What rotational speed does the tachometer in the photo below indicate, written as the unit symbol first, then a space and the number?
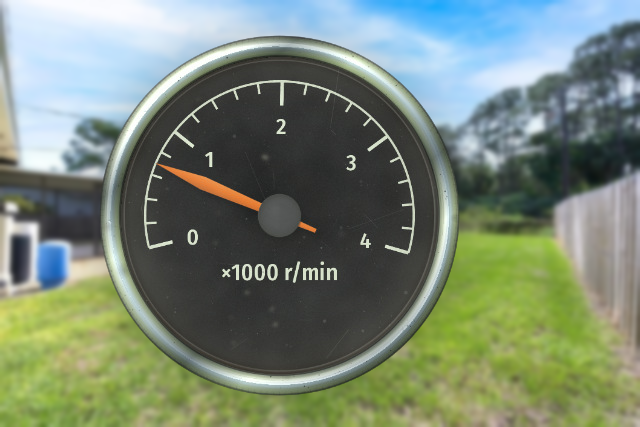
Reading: rpm 700
